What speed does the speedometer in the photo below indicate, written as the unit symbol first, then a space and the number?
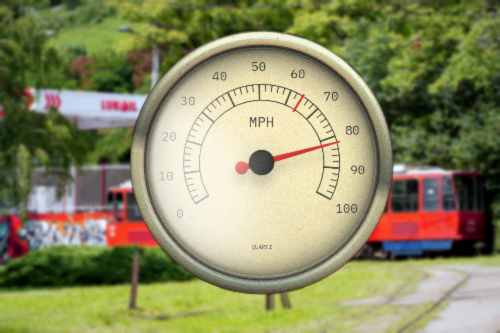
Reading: mph 82
